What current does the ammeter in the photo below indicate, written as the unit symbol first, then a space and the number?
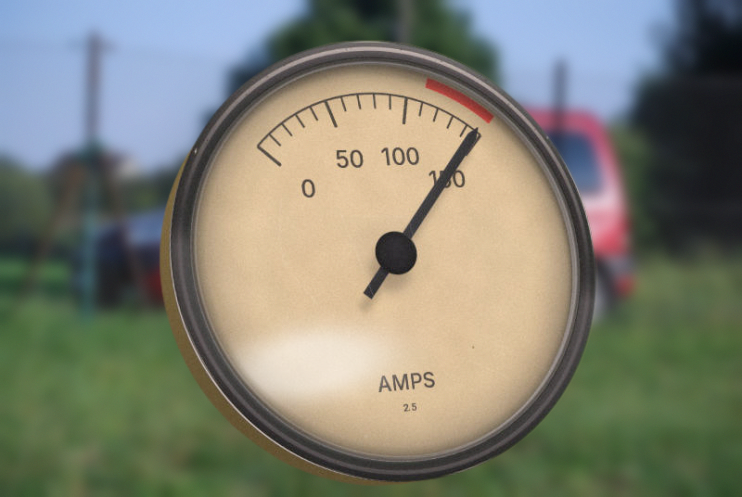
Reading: A 145
